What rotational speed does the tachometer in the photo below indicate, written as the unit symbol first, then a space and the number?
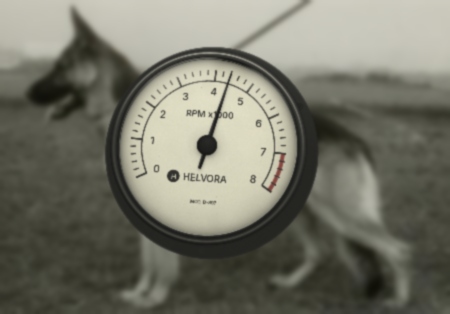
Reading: rpm 4400
